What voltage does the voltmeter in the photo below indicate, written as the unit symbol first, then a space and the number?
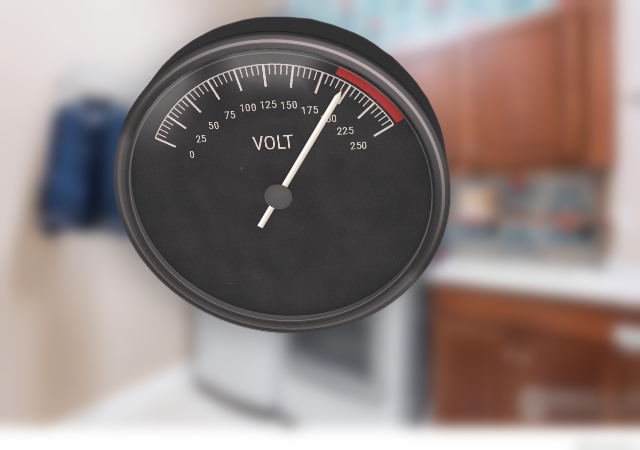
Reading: V 195
